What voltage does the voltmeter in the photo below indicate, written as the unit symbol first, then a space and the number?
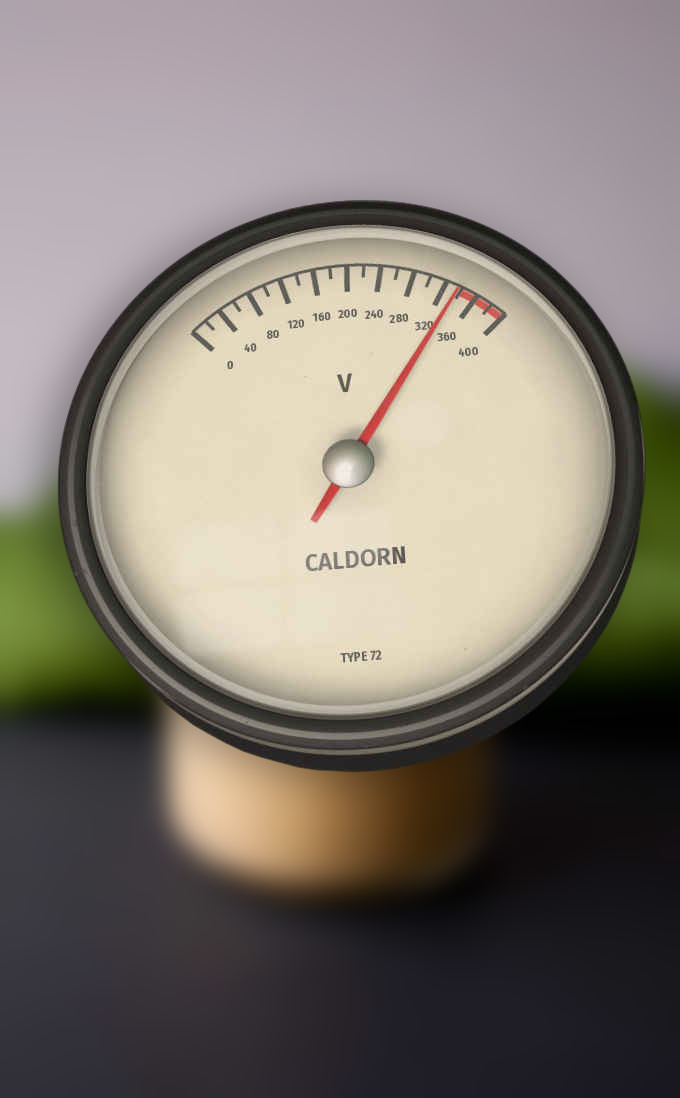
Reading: V 340
